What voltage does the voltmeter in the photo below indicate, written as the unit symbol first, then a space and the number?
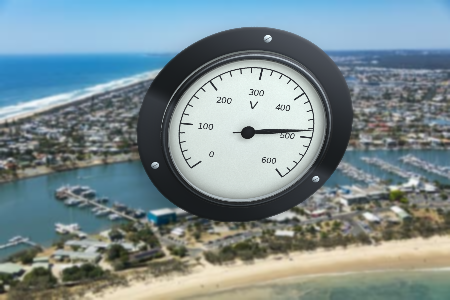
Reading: V 480
